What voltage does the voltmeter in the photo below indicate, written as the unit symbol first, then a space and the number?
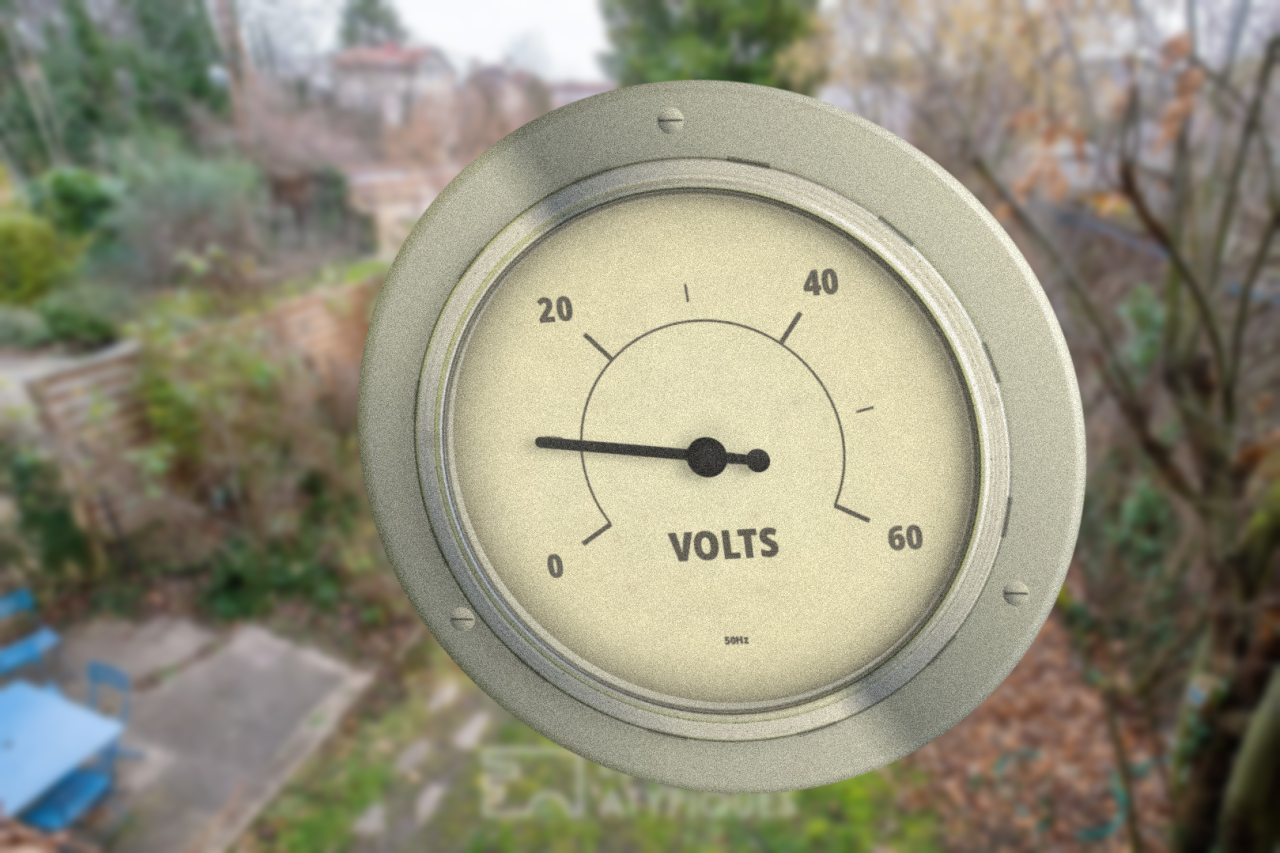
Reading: V 10
